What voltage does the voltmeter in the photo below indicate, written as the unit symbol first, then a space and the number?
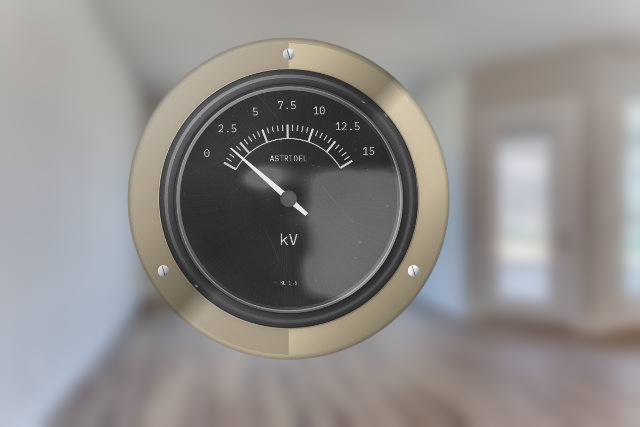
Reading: kV 1.5
